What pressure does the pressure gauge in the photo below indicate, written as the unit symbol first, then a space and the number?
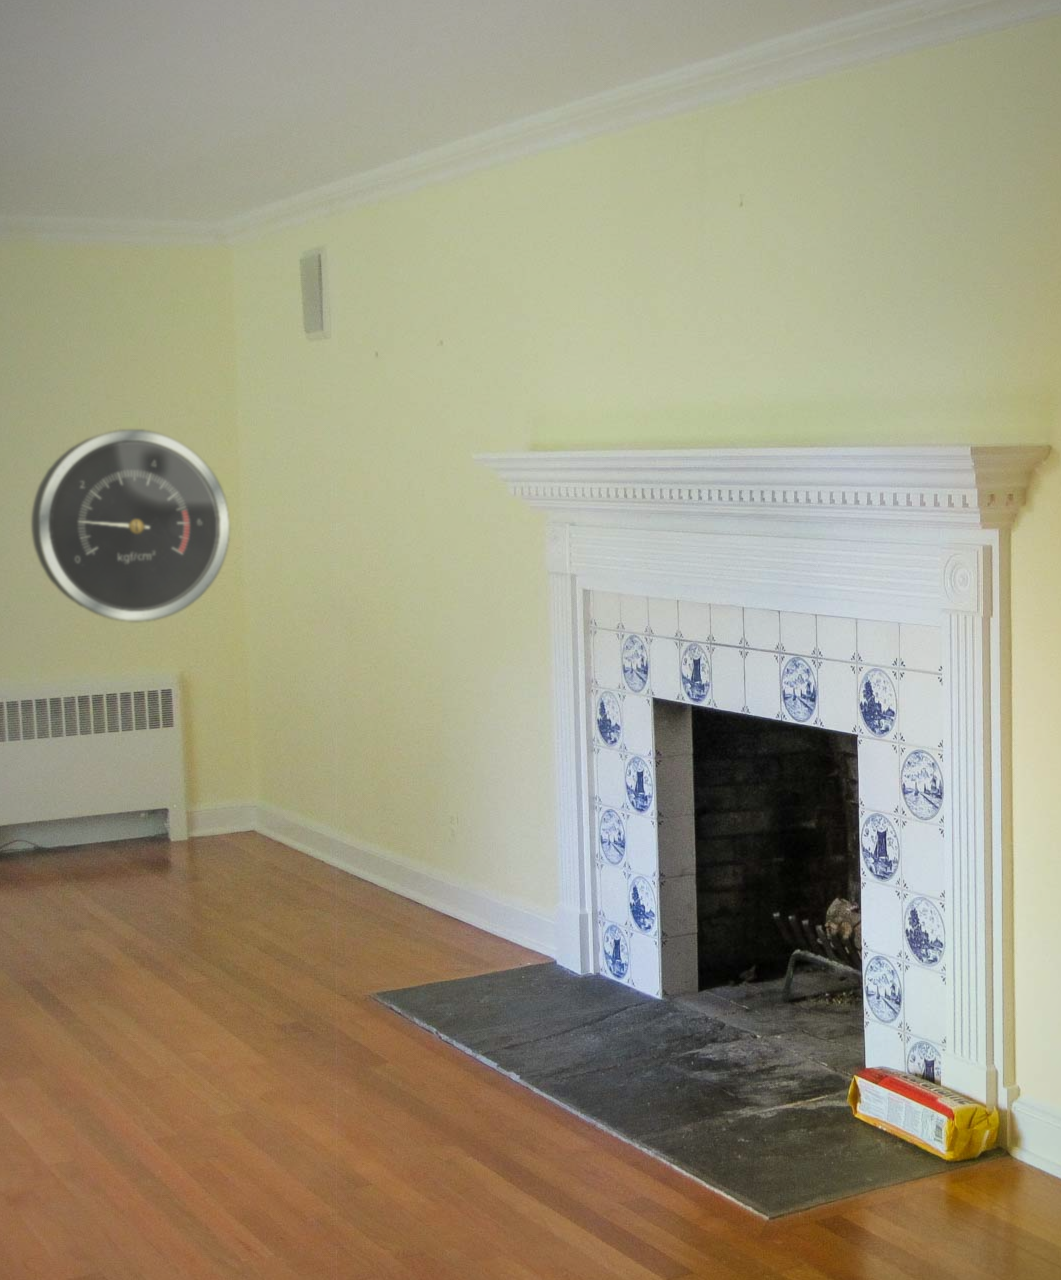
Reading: kg/cm² 1
